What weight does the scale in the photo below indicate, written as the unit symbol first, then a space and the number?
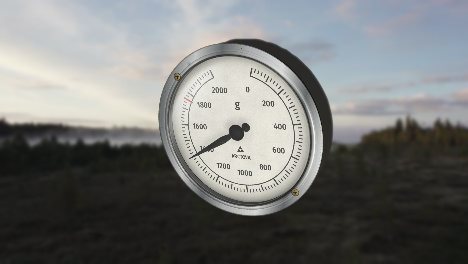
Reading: g 1400
